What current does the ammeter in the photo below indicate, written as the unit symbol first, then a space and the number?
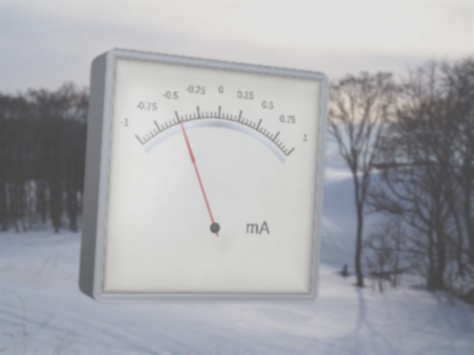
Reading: mA -0.5
